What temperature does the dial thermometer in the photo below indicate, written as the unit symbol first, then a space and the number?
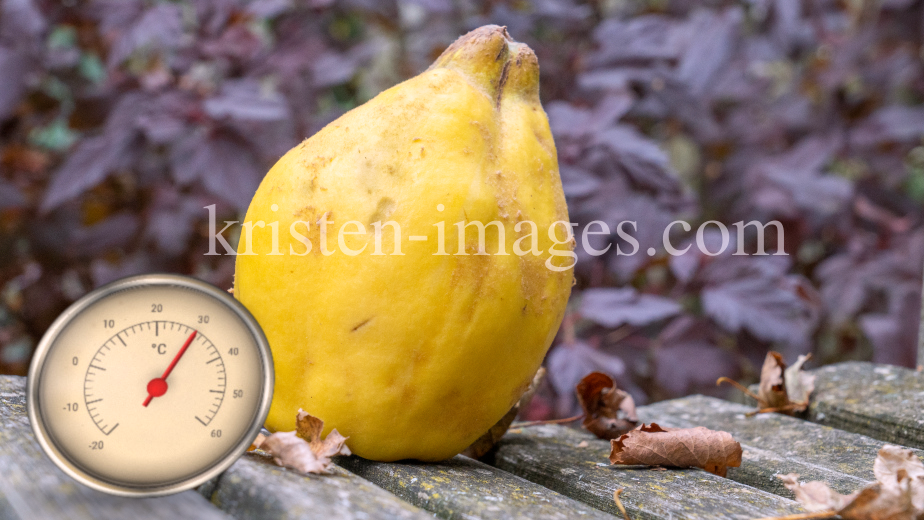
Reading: °C 30
